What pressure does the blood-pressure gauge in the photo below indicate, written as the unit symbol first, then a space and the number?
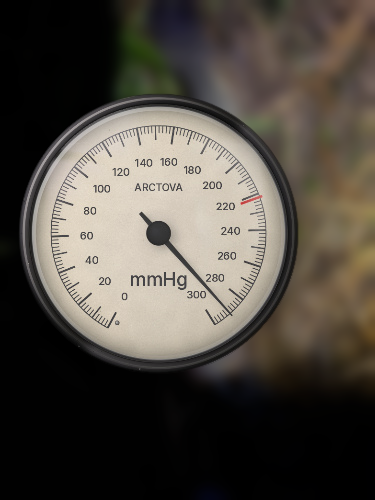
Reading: mmHg 290
